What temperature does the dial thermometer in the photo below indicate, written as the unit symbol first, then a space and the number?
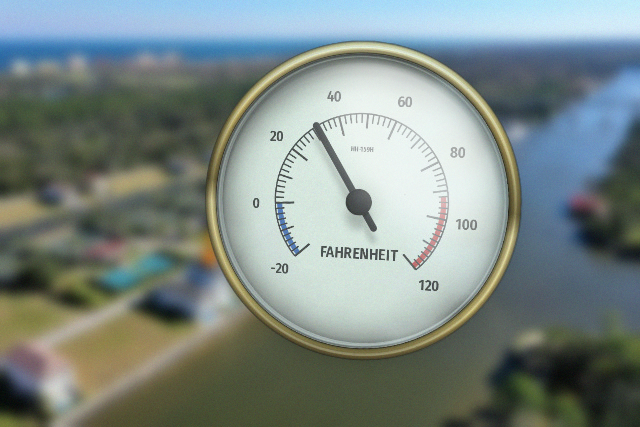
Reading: °F 32
